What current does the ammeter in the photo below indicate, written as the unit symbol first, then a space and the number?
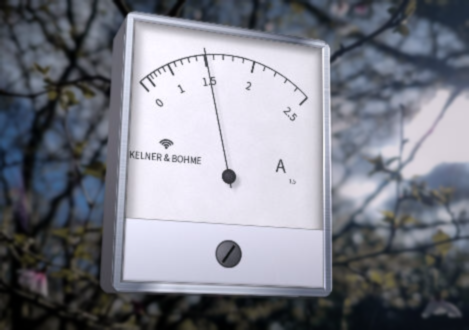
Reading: A 1.5
